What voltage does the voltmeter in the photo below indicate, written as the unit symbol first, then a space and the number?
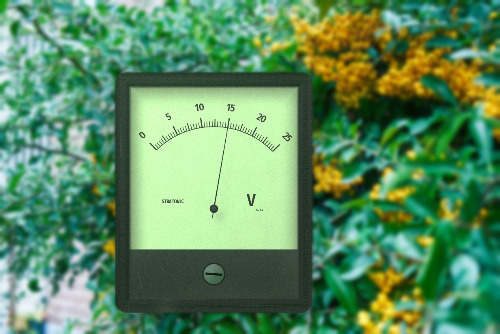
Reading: V 15
